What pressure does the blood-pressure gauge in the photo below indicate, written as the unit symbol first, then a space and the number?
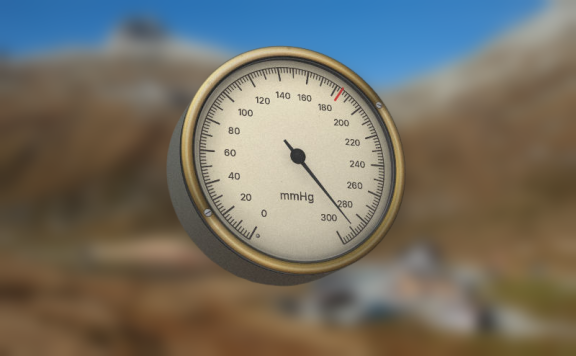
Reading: mmHg 290
